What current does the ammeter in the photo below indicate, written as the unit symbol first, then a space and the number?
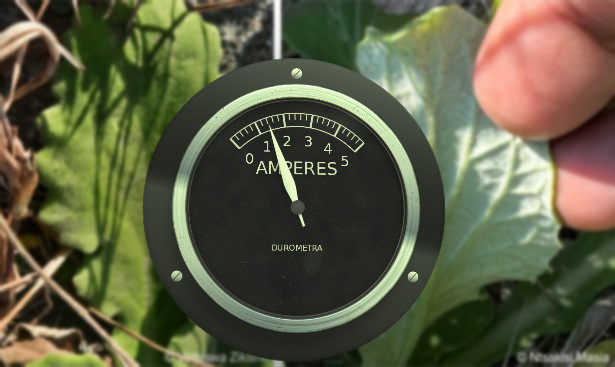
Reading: A 1.4
